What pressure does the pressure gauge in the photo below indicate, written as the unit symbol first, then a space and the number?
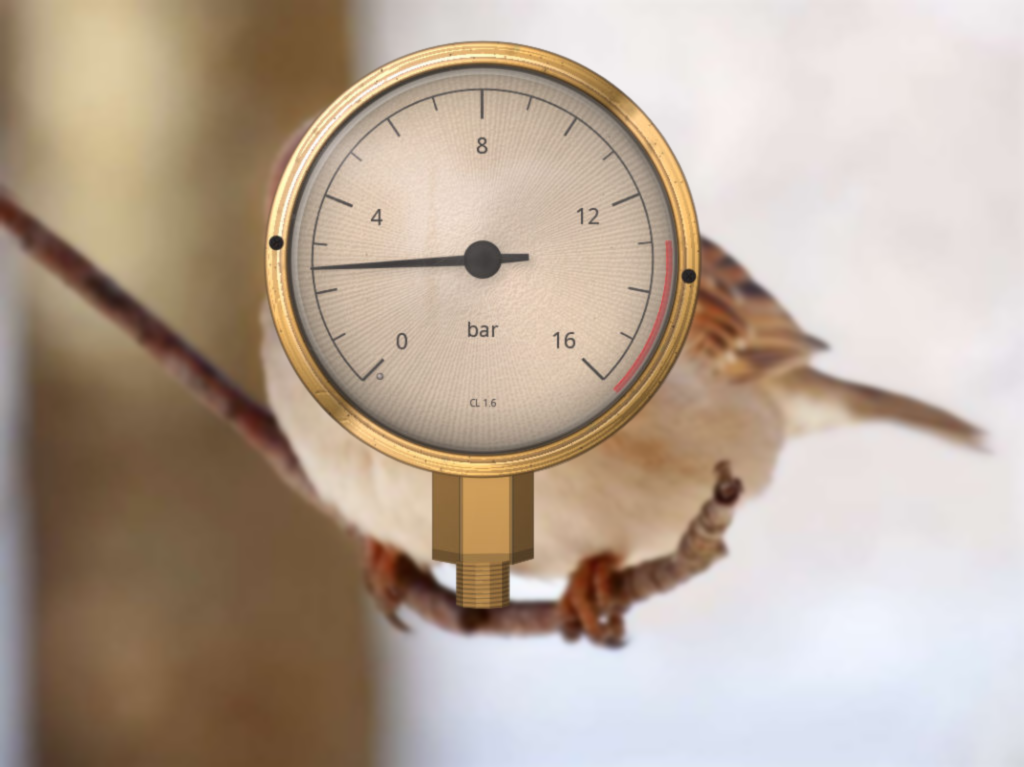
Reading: bar 2.5
